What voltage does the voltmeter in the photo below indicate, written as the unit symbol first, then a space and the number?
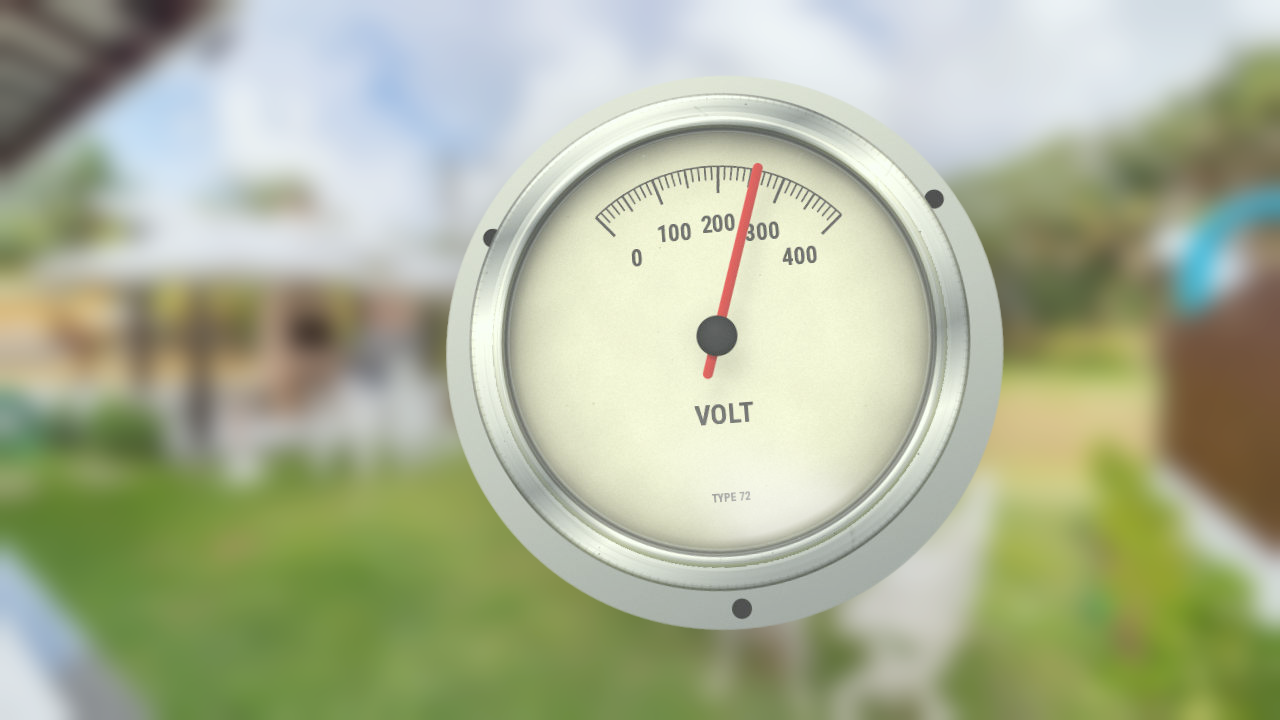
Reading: V 260
